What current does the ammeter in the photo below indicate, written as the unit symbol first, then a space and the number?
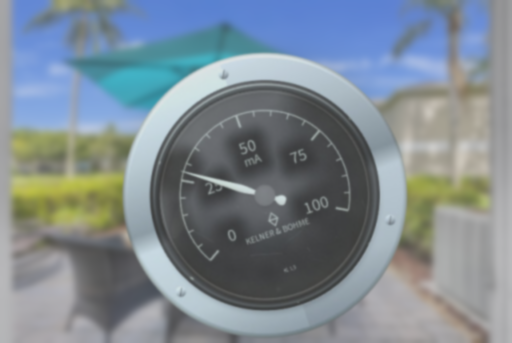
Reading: mA 27.5
